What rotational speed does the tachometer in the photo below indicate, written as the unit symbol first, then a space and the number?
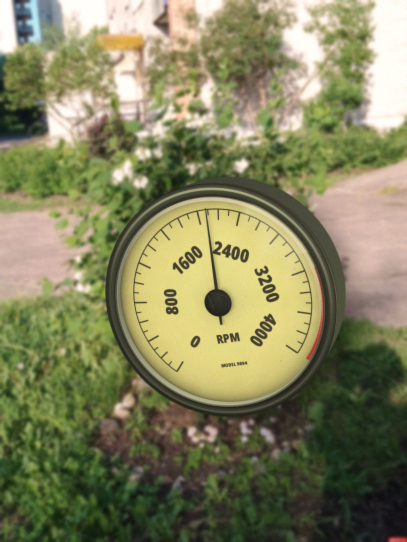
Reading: rpm 2100
